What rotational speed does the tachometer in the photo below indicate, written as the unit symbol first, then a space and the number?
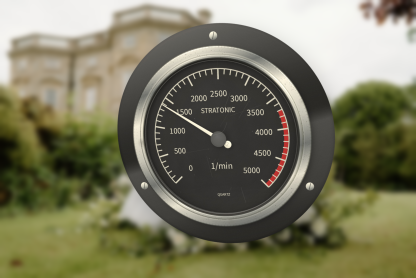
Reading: rpm 1400
